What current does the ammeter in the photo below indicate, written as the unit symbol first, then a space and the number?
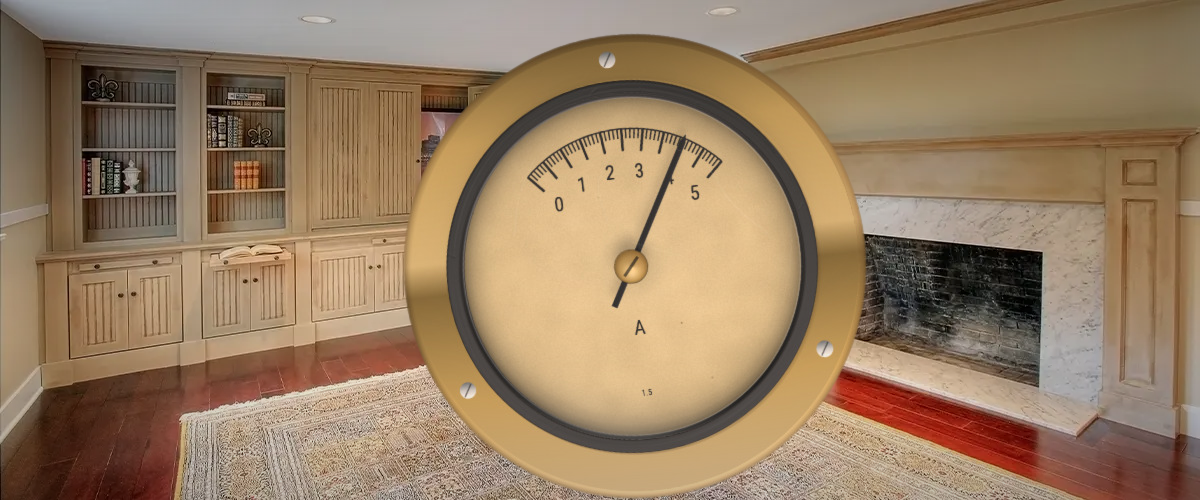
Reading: A 4
